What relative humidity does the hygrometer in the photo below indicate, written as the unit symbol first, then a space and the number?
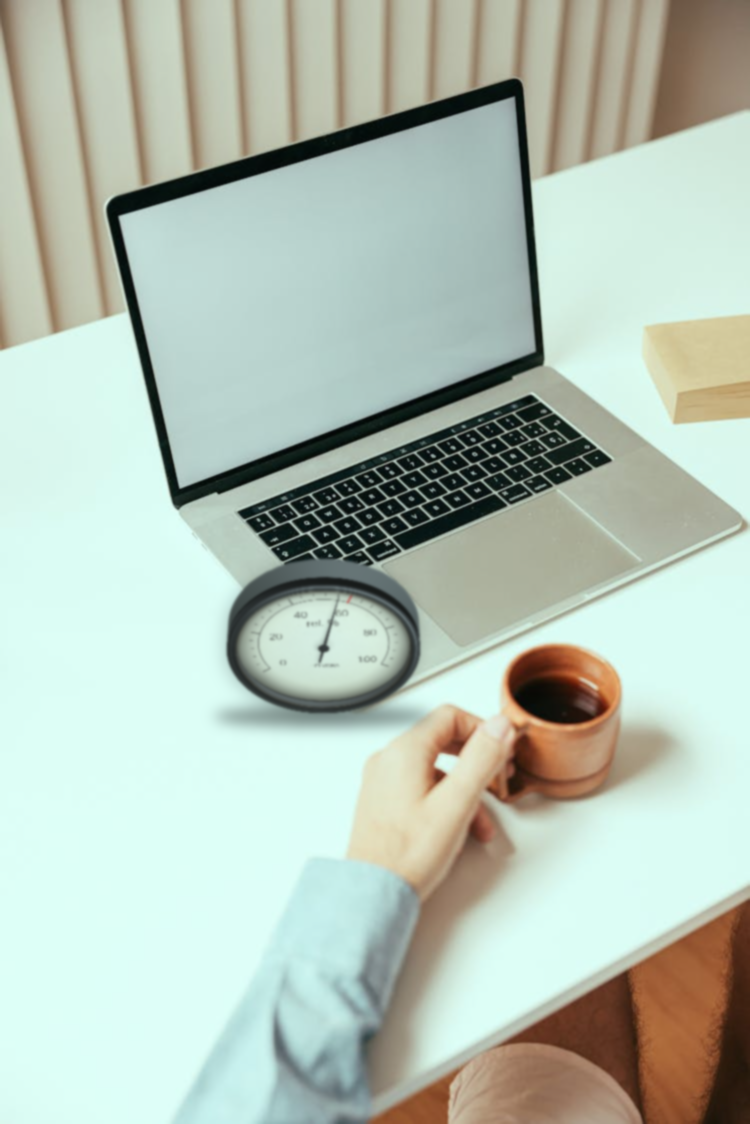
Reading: % 56
